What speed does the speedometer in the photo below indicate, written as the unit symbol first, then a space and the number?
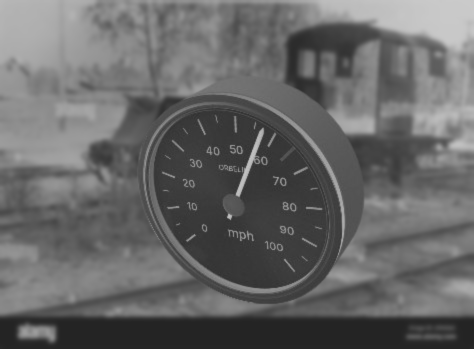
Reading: mph 57.5
